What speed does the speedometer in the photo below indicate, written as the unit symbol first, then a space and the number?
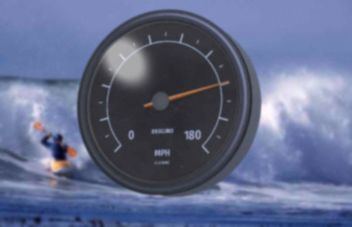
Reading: mph 140
